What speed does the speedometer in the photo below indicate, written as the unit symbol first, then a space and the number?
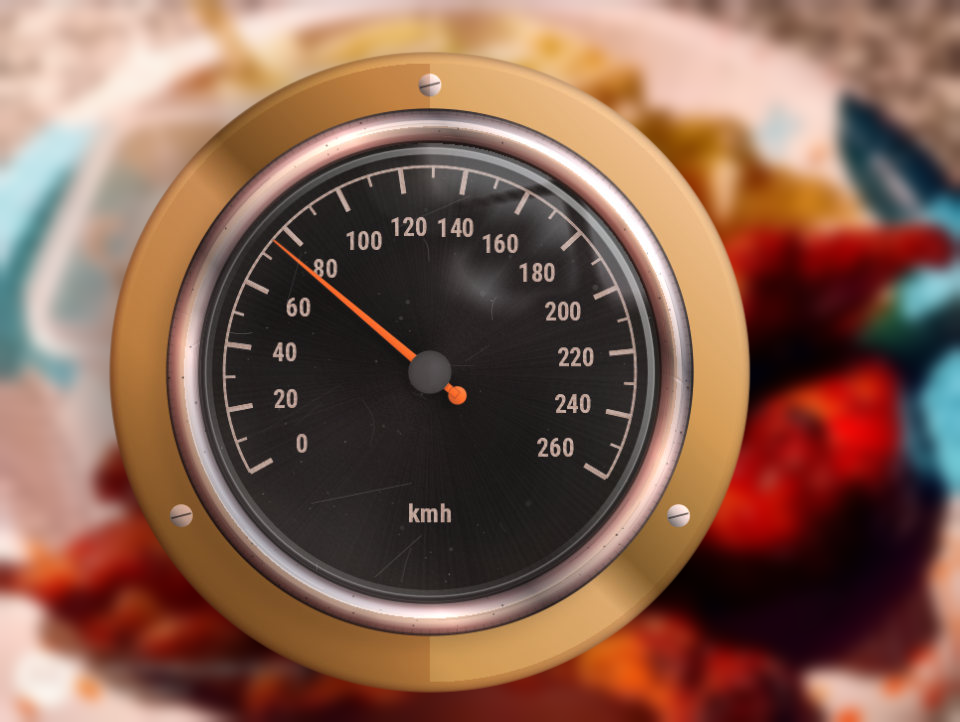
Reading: km/h 75
